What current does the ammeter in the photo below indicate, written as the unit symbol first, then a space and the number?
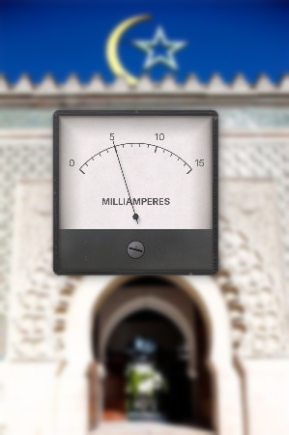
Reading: mA 5
